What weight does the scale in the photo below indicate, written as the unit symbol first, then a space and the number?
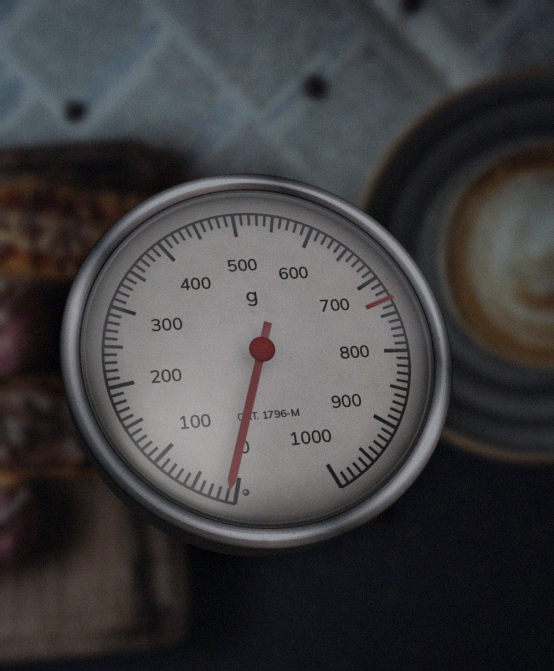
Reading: g 10
